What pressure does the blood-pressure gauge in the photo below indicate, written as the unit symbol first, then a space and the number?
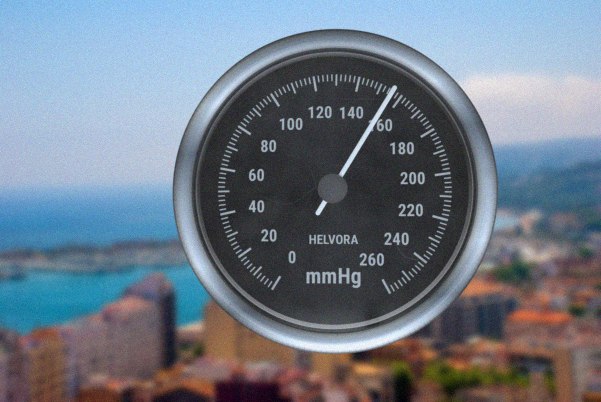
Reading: mmHg 156
